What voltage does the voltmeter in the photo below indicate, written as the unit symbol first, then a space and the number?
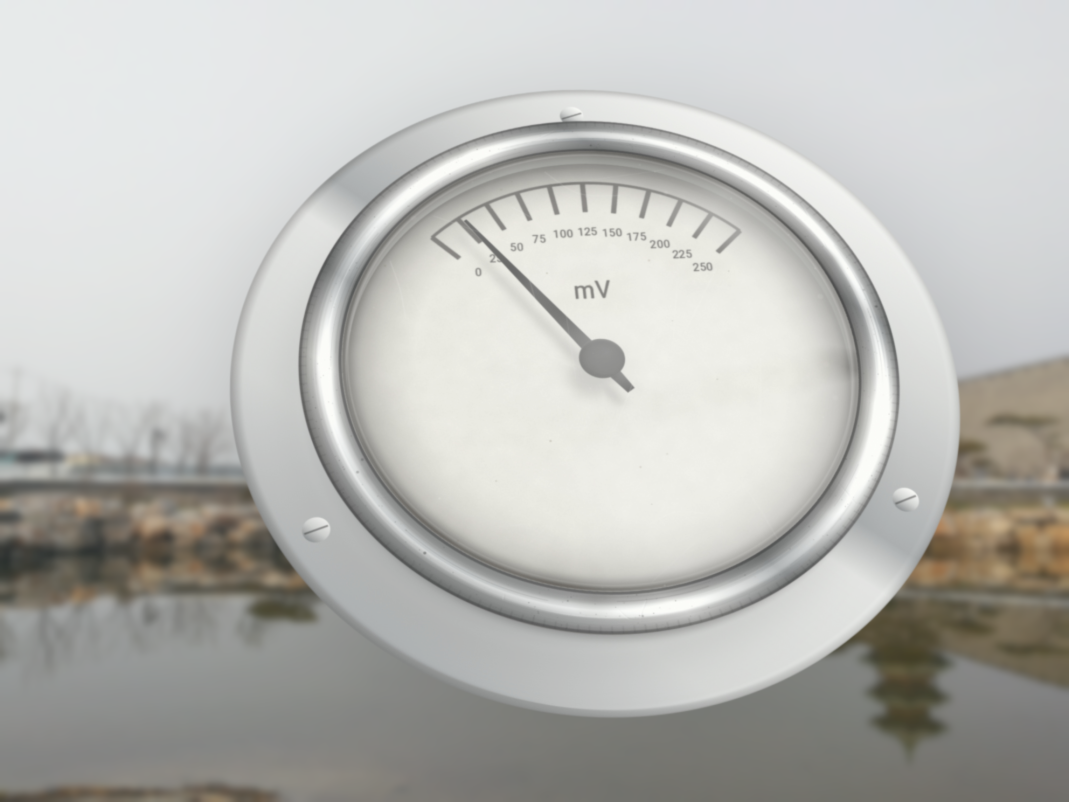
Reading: mV 25
